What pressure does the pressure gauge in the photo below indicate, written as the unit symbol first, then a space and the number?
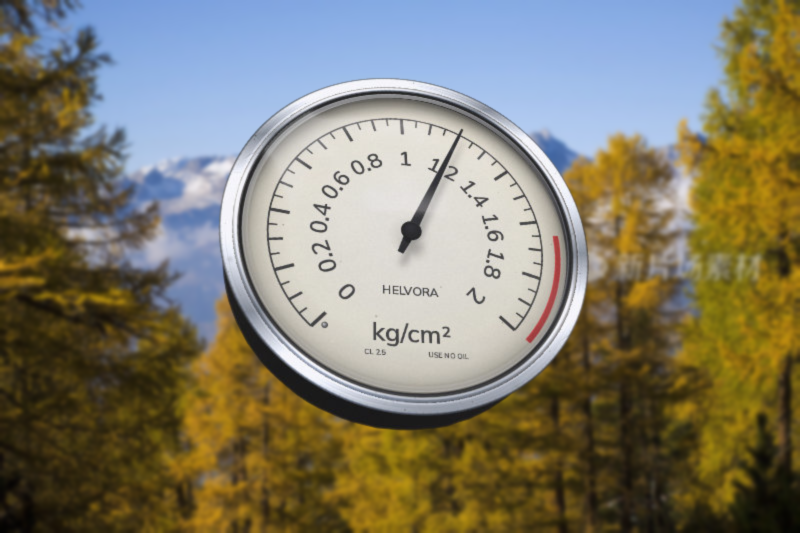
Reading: kg/cm² 1.2
